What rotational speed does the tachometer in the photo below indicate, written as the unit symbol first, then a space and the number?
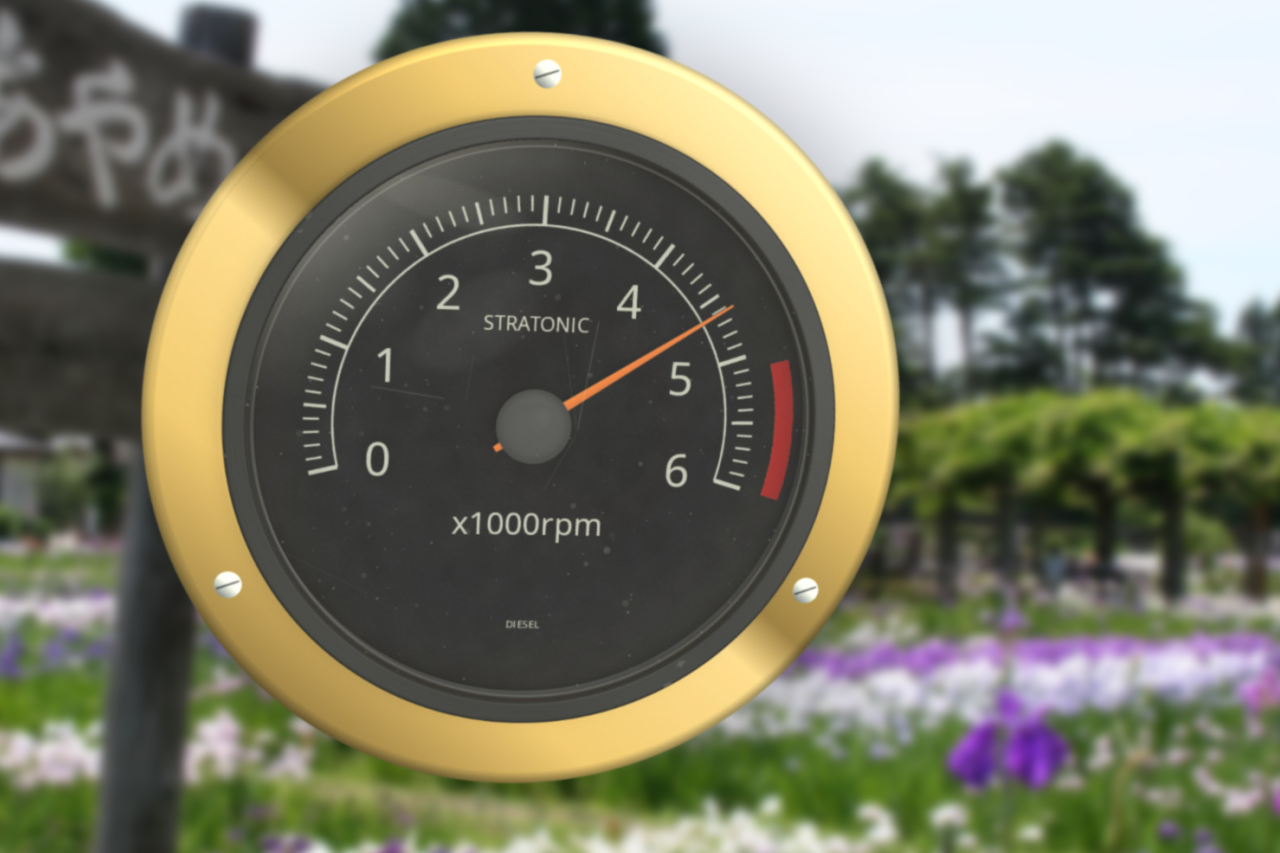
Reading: rpm 4600
